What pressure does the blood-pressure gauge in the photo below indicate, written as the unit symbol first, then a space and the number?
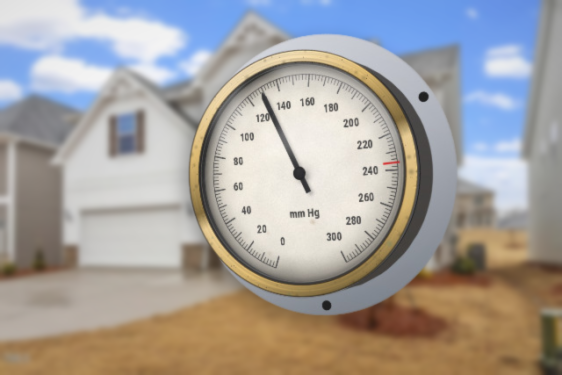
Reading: mmHg 130
